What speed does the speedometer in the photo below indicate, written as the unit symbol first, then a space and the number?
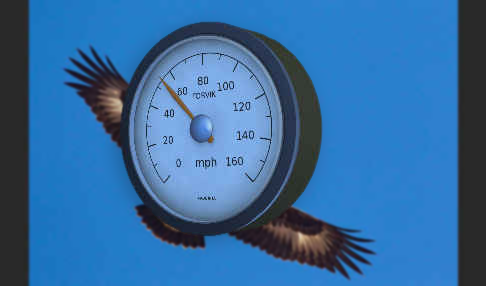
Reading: mph 55
